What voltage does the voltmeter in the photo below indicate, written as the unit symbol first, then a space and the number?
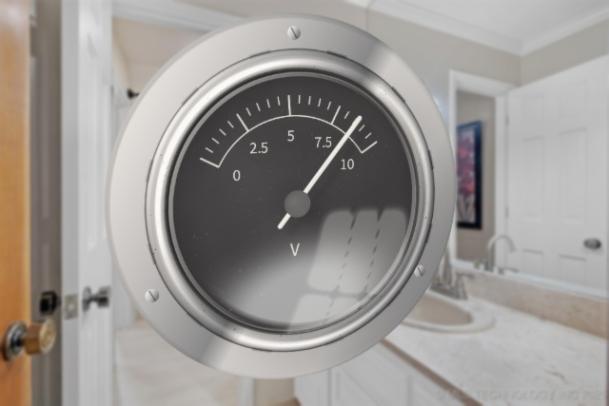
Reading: V 8.5
